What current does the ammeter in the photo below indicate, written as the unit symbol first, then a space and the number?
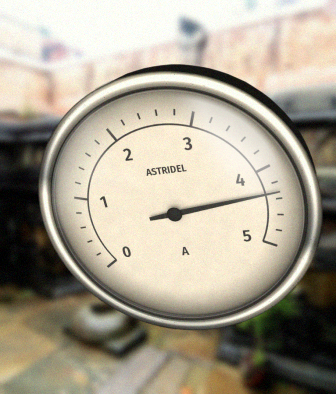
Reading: A 4.3
